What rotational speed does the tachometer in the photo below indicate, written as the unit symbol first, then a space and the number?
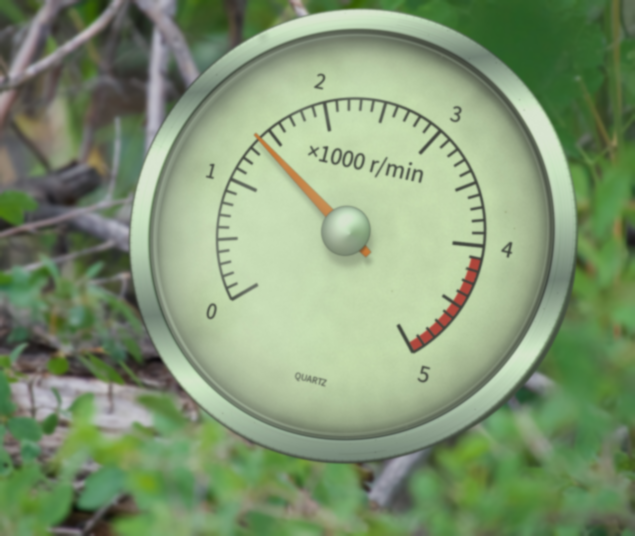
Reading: rpm 1400
